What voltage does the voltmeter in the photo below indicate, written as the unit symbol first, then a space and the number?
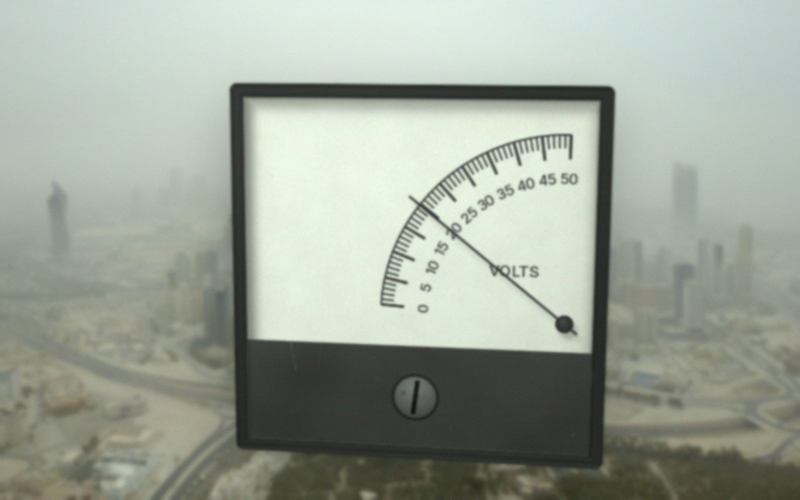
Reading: V 20
